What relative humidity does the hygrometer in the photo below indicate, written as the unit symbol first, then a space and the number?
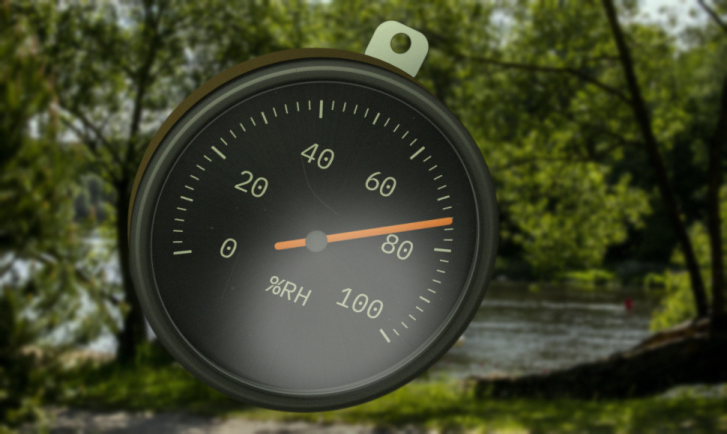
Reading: % 74
